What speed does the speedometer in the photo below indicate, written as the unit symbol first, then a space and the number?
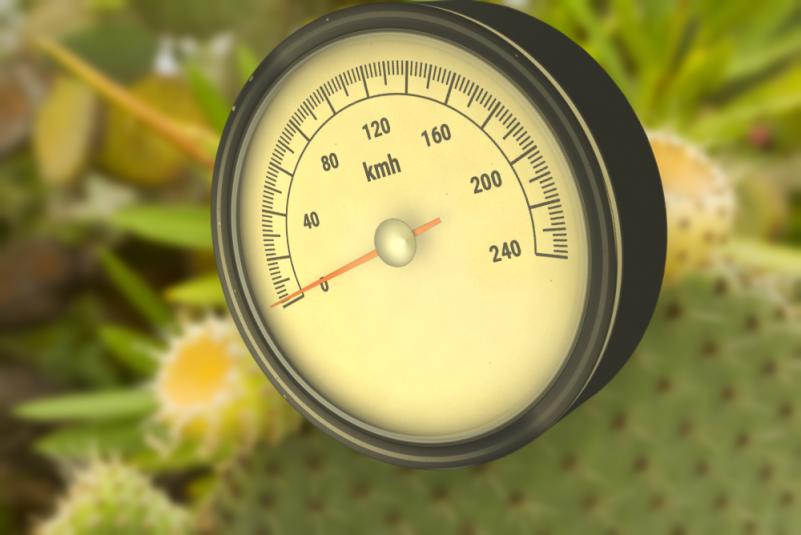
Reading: km/h 2
